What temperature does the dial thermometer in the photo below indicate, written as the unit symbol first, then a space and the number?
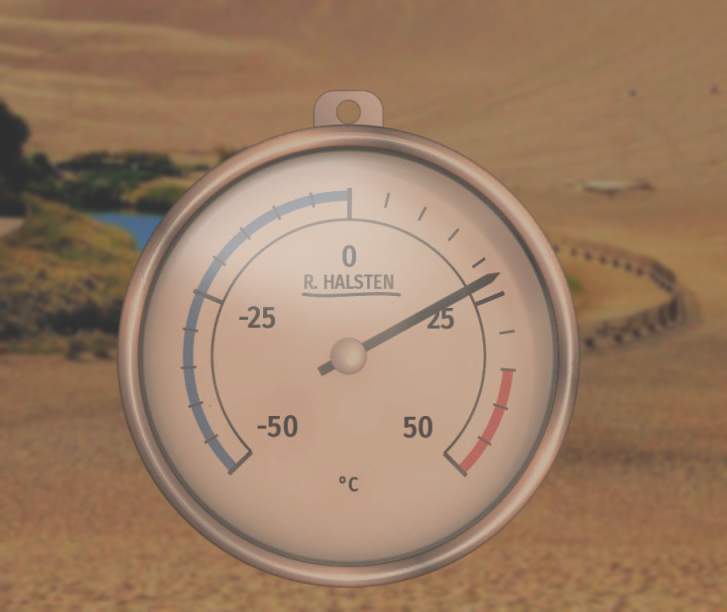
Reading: °C 22.5
